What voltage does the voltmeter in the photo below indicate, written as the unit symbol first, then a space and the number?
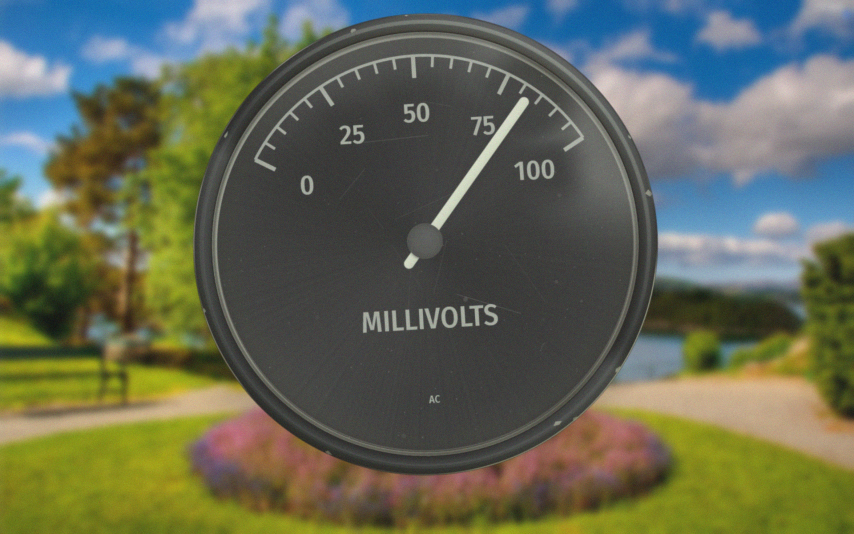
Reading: mV 82.5
